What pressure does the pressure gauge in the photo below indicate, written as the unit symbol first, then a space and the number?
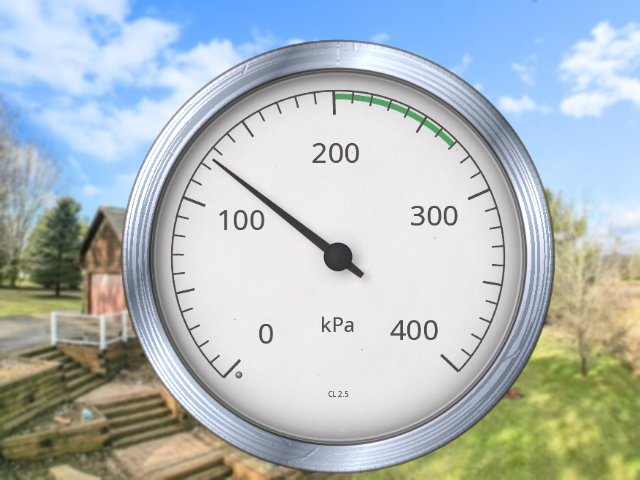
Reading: kPa 125
